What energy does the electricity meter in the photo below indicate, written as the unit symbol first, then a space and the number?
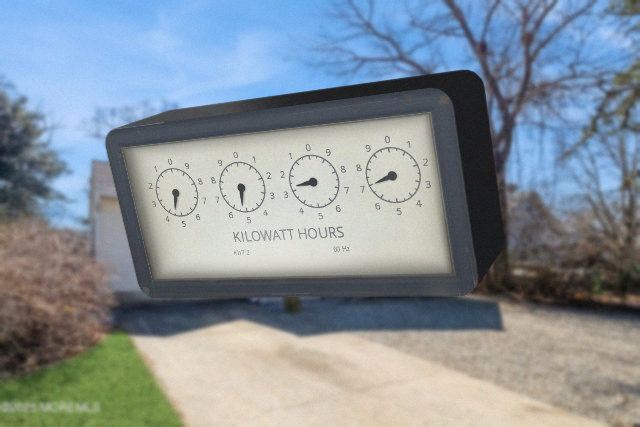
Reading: kWh 4527
